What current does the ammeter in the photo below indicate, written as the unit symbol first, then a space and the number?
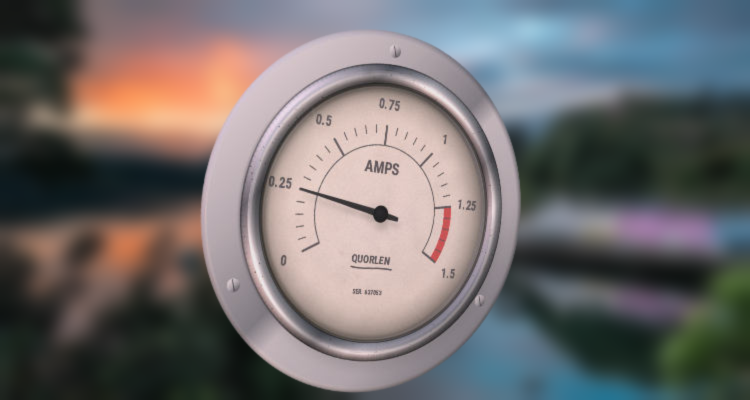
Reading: A 0.25
